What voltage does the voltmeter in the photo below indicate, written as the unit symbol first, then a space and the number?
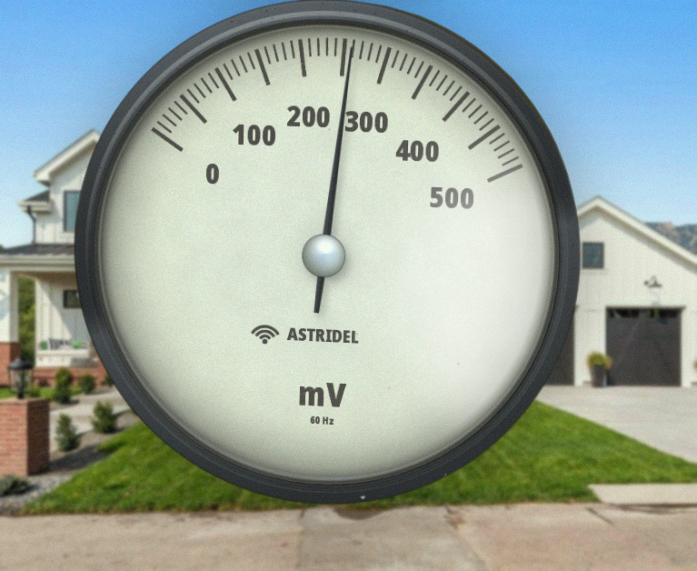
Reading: mV 260
